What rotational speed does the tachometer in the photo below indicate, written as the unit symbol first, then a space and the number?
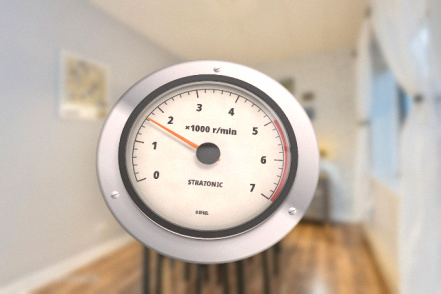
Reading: rpm 1600
